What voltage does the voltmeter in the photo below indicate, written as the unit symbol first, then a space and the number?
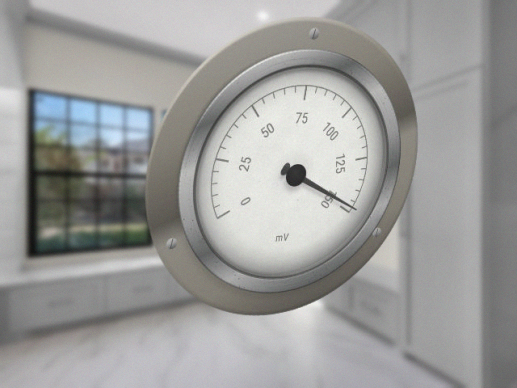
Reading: mV 147.5
